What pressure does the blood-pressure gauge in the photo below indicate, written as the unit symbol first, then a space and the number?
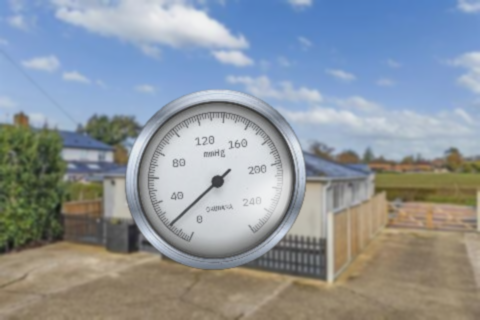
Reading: mmHg 20
